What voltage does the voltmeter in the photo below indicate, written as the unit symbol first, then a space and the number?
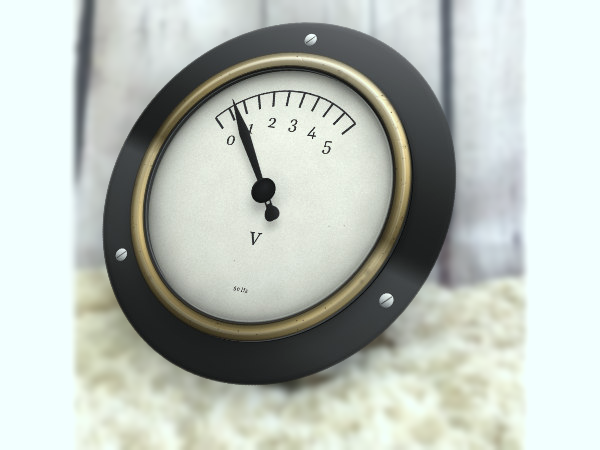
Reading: V 0.75
